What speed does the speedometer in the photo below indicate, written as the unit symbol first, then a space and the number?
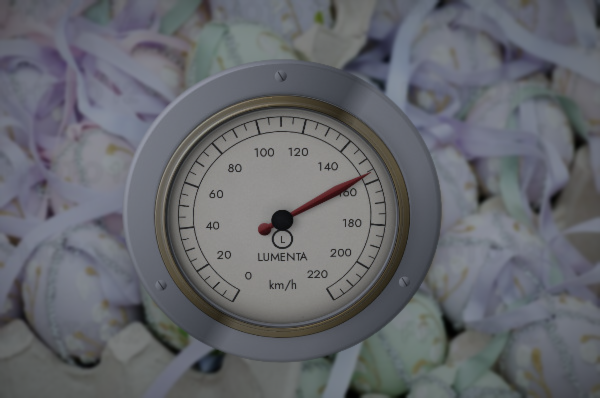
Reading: km/h 155
